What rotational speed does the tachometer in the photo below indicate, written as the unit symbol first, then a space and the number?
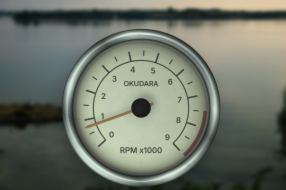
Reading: rpm 750
